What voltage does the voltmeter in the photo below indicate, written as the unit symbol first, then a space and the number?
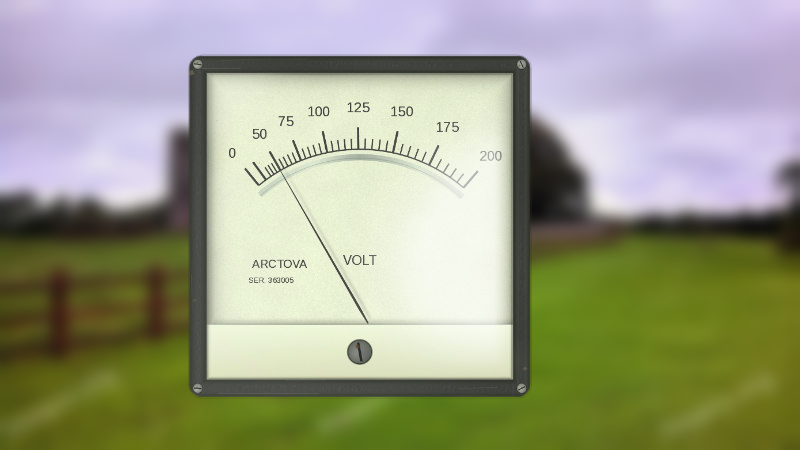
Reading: V 50
